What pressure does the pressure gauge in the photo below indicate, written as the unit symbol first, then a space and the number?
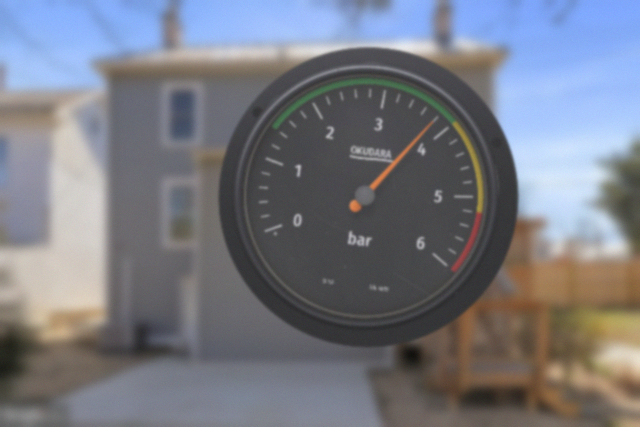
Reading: bar 3.8
